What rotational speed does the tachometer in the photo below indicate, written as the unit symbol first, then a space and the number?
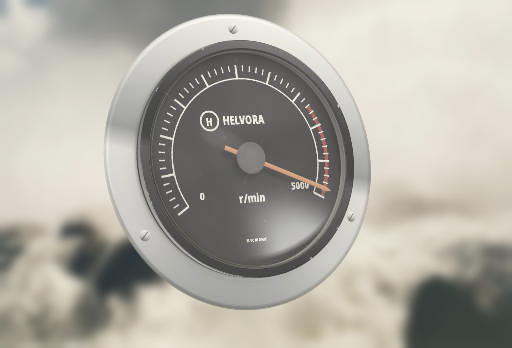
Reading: rpm 4900
